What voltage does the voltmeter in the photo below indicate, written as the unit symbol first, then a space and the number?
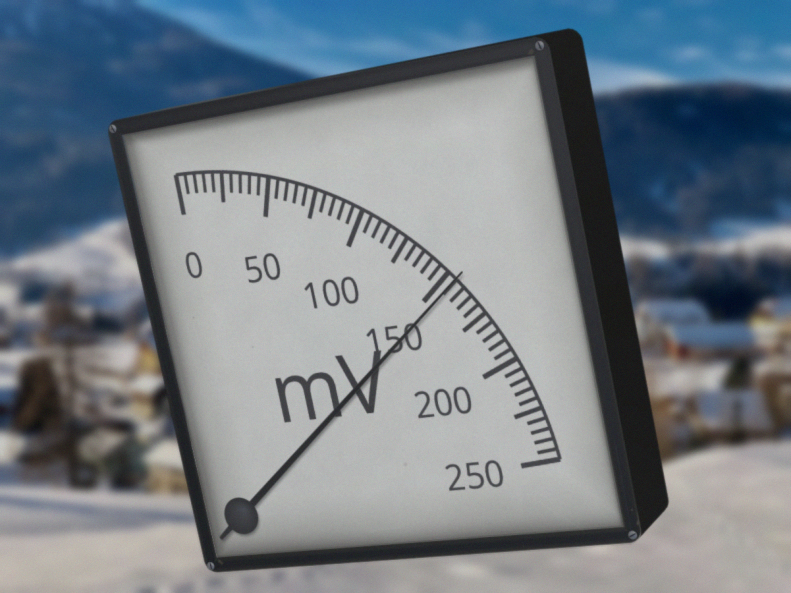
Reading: mV 155
